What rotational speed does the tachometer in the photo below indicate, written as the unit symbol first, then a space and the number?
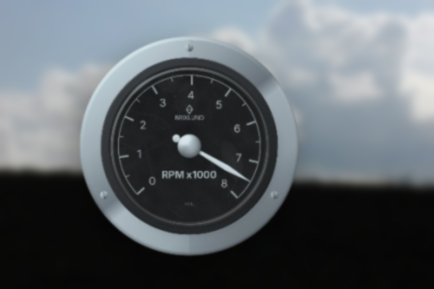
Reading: rpm 7500
